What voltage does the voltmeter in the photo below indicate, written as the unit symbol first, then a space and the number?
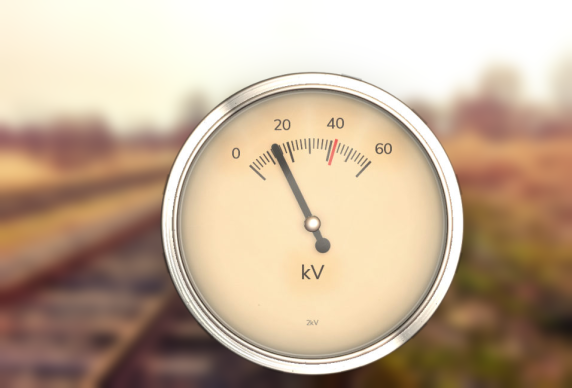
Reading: kV 14
